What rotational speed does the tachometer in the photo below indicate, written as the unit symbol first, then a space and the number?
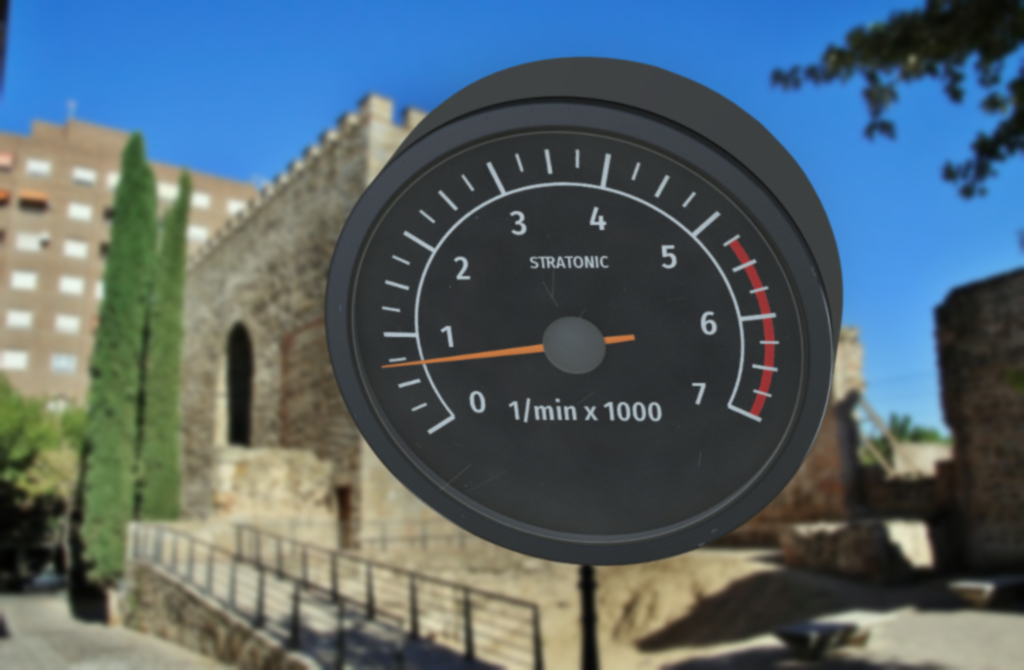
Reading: rpm 750
